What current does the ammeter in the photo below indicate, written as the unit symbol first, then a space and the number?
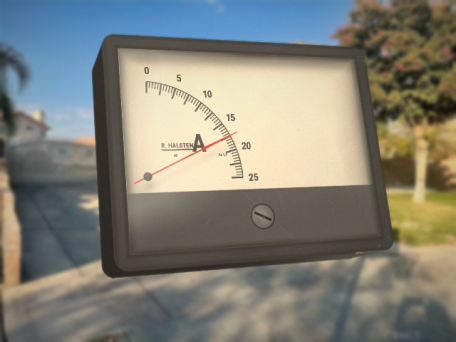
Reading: A 17.5
